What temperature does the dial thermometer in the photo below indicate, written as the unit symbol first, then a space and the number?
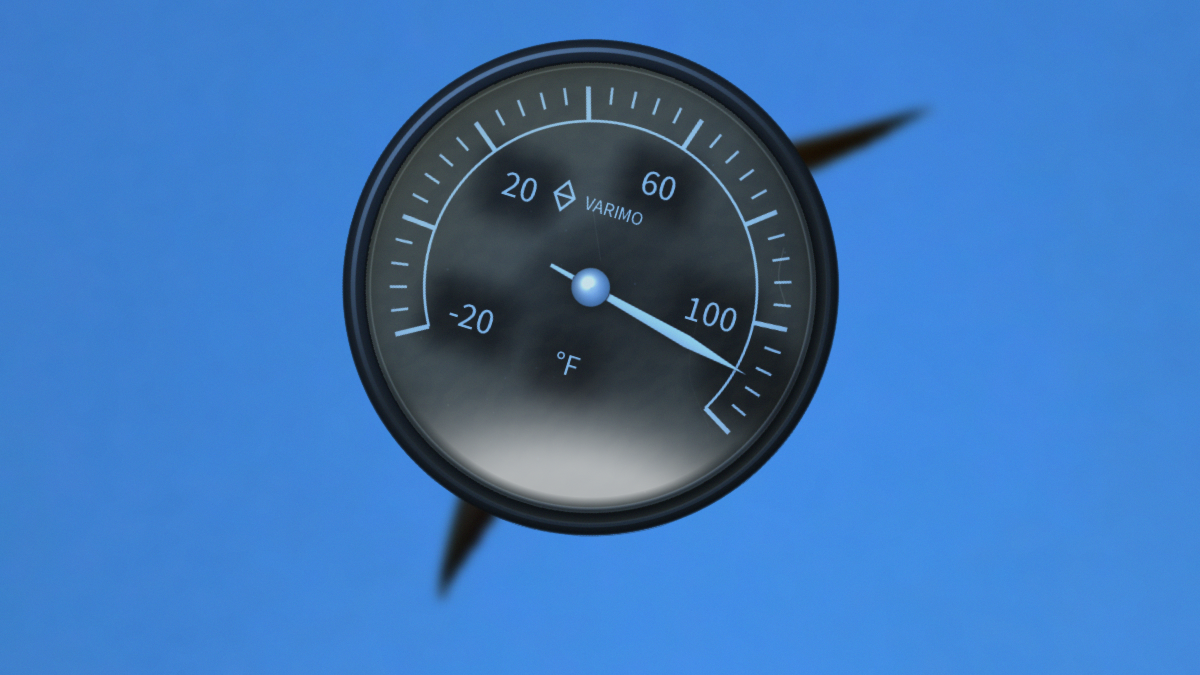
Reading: °F 110
